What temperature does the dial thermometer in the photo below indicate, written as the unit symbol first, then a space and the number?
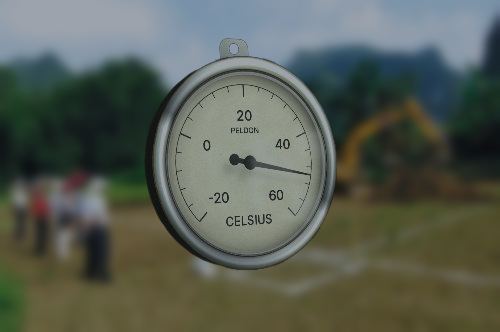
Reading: °C 50
